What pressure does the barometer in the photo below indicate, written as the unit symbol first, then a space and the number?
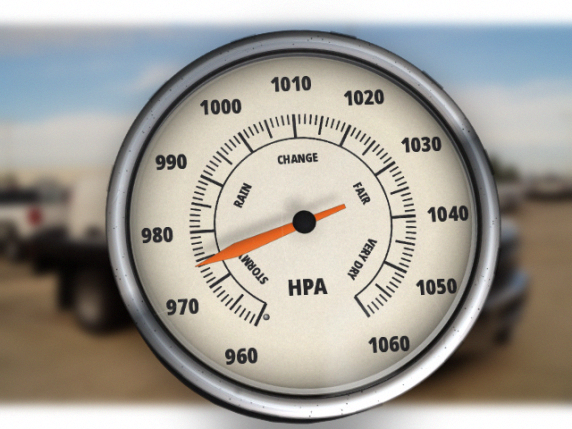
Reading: hPa 974
